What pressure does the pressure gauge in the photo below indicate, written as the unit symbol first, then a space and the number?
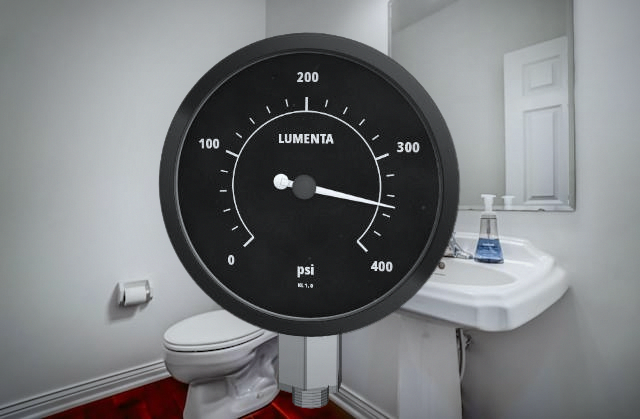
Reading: psi 350
